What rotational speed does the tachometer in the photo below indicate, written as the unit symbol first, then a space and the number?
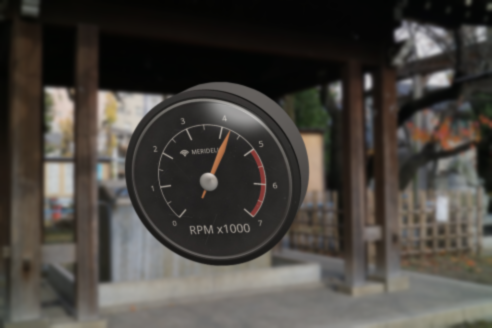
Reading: rpm 4250
